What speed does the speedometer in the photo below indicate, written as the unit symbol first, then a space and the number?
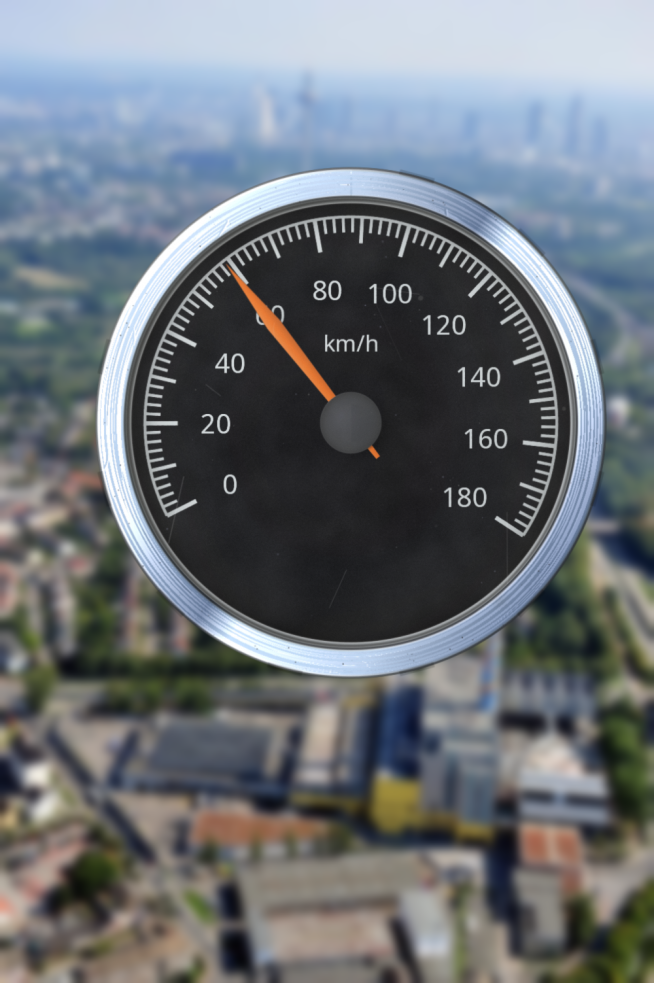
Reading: km/h 59
